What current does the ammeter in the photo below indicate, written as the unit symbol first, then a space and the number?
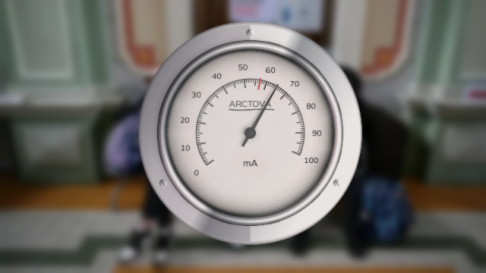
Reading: mA 65
